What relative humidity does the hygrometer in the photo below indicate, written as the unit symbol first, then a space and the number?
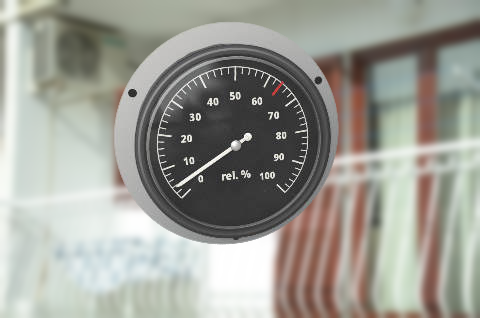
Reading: % 4
